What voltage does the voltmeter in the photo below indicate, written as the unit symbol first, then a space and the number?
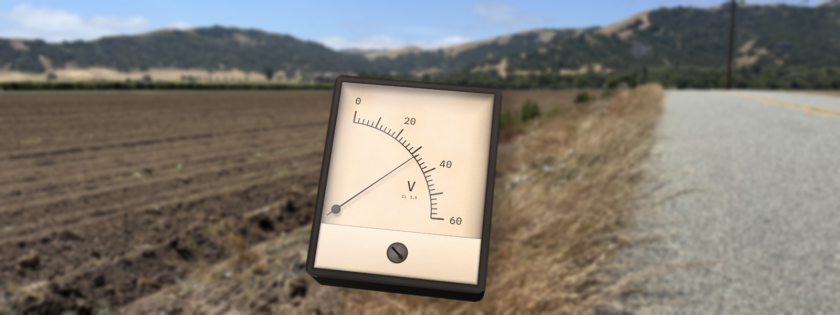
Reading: V 32
